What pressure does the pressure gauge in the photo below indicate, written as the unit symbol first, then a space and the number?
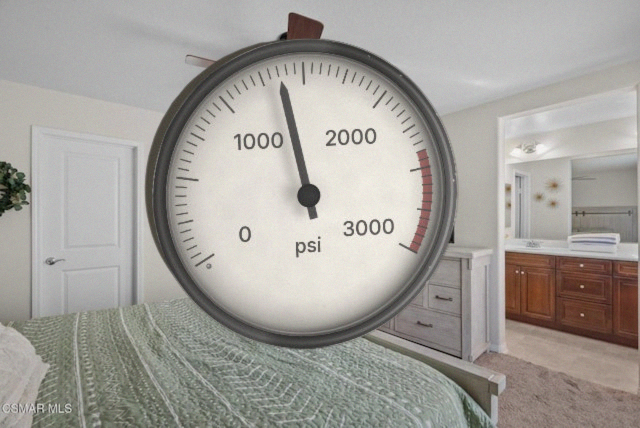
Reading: psi 1350
